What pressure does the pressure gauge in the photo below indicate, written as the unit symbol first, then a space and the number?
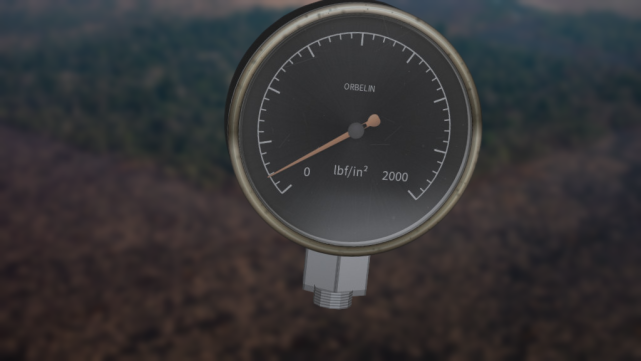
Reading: psi 100
